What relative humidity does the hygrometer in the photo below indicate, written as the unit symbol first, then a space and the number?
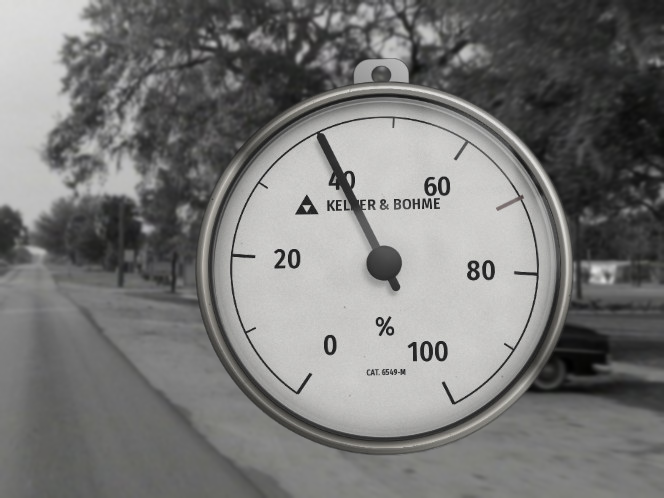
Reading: % 40
